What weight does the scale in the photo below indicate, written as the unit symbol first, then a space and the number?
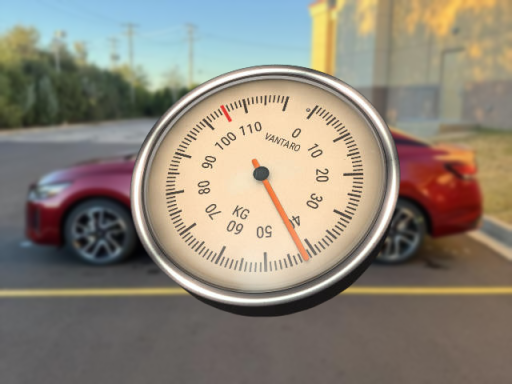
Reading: kg 42
